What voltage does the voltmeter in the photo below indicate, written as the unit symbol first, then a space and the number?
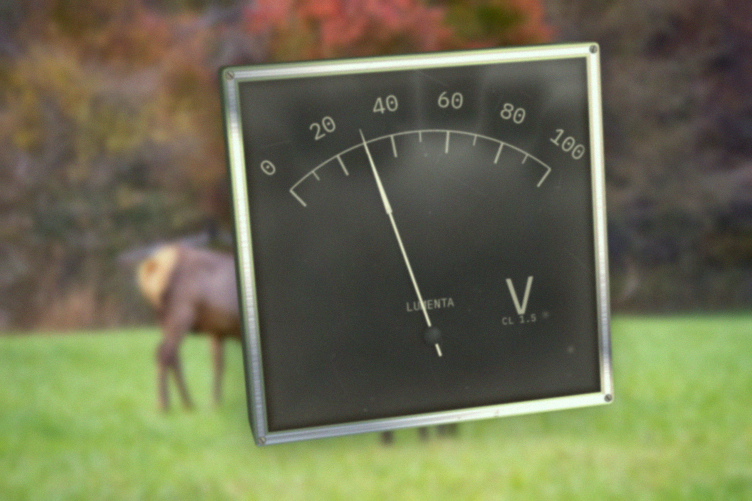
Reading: V 30
